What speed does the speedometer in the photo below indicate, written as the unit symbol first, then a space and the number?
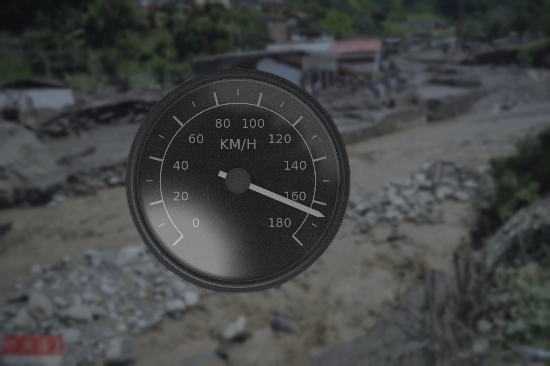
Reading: km/h 165
